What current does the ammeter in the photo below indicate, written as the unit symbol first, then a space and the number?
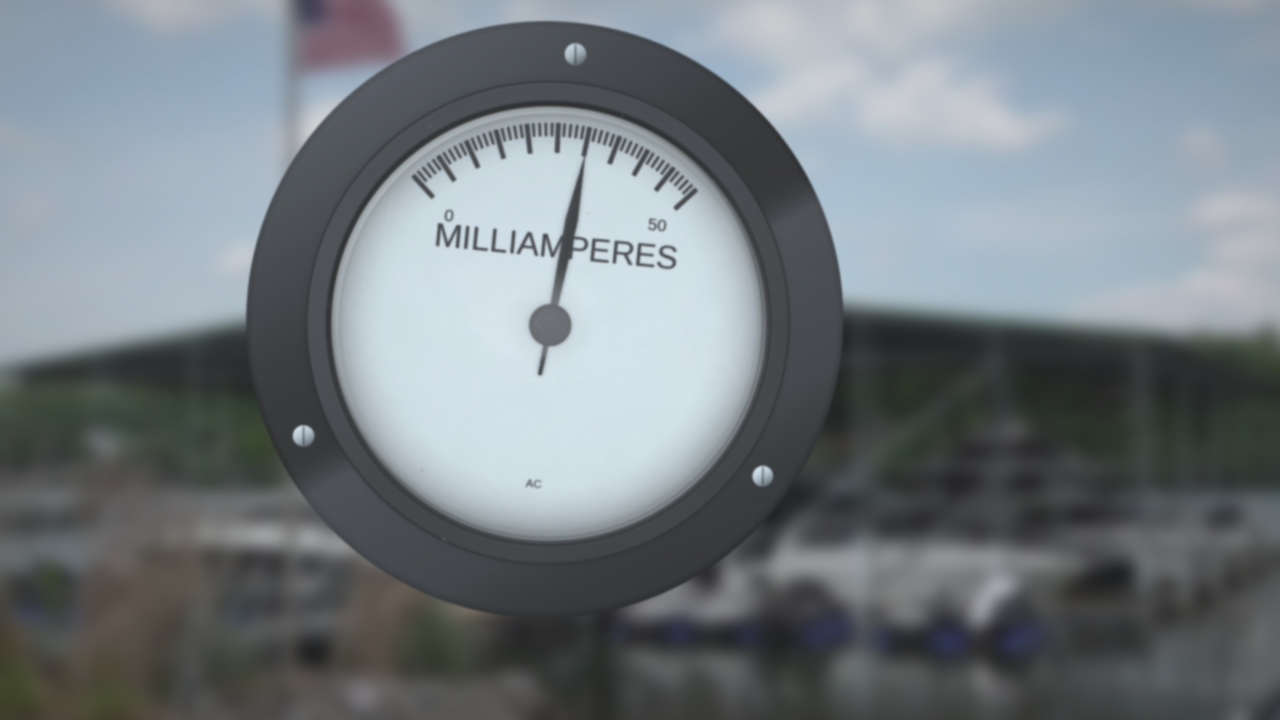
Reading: mA 30
